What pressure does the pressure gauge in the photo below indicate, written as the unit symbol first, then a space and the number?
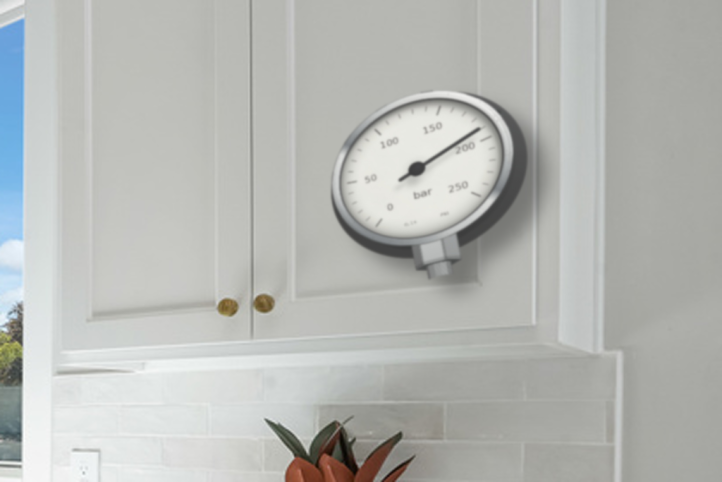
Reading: bar 190
